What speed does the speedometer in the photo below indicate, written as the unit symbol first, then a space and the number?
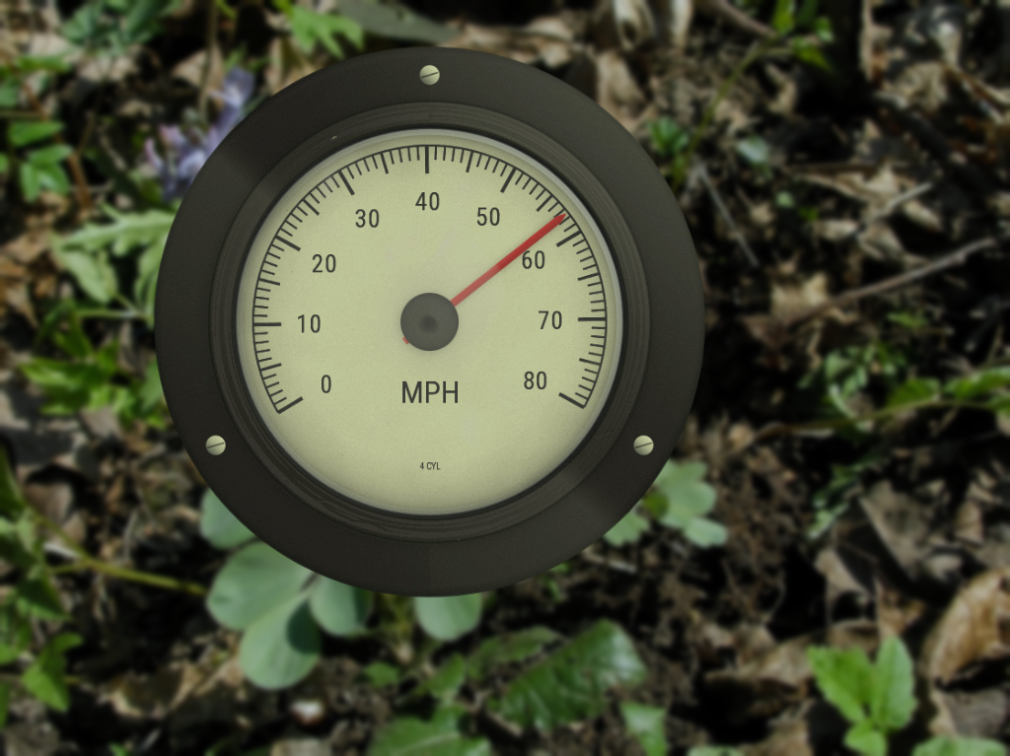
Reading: mph 57.5
